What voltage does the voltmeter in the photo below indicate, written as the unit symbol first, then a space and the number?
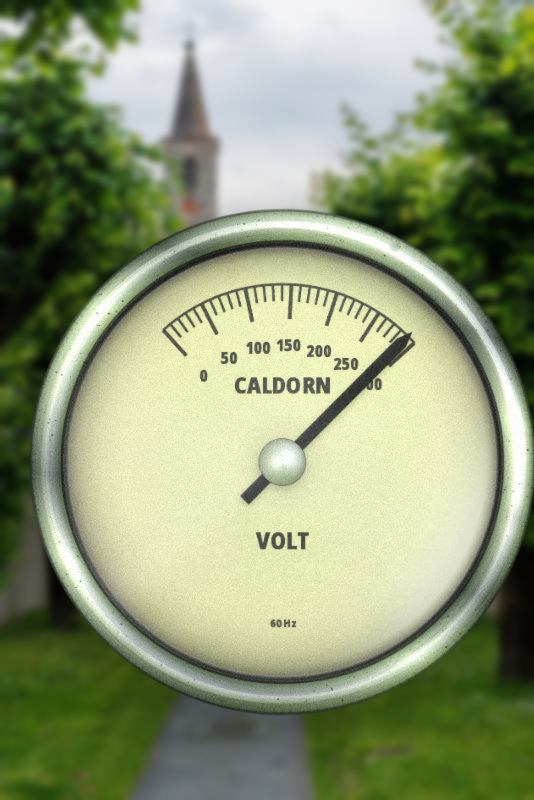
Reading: V 290
